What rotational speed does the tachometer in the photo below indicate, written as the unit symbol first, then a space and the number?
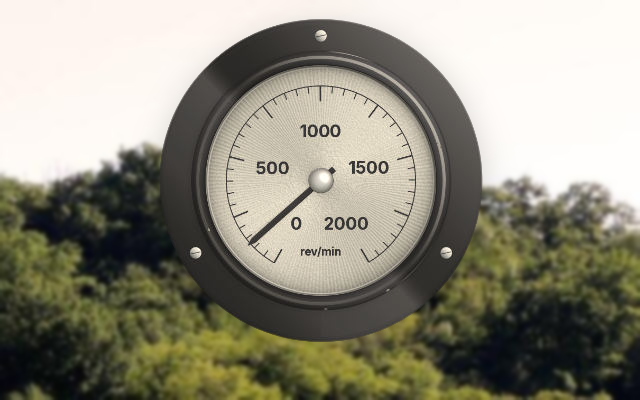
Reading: rpm 125
